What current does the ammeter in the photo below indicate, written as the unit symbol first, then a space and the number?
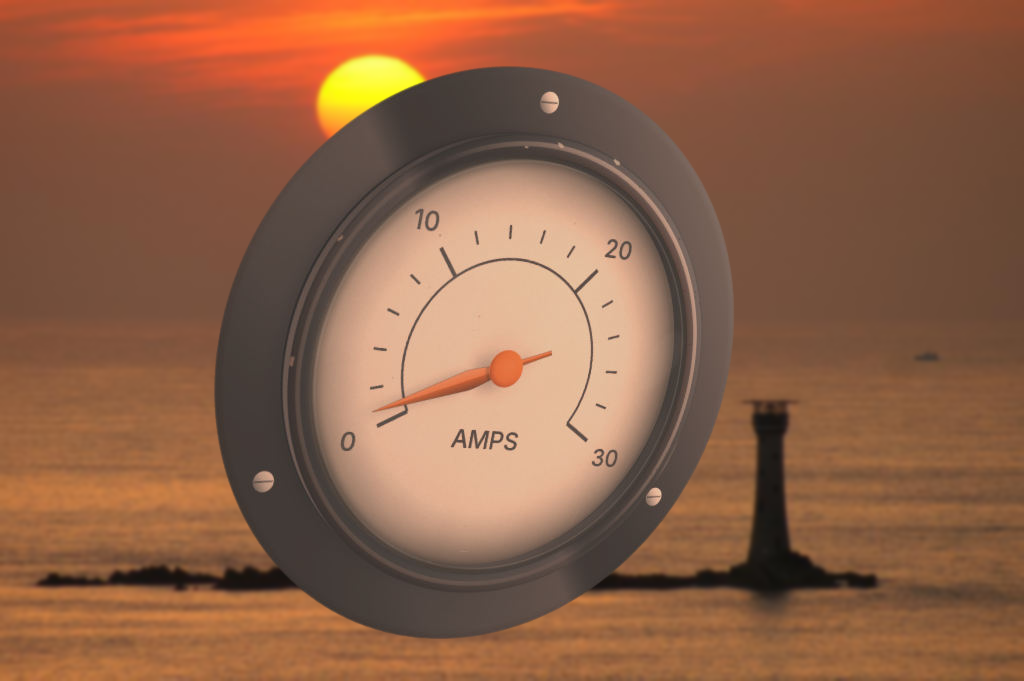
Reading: A 1
